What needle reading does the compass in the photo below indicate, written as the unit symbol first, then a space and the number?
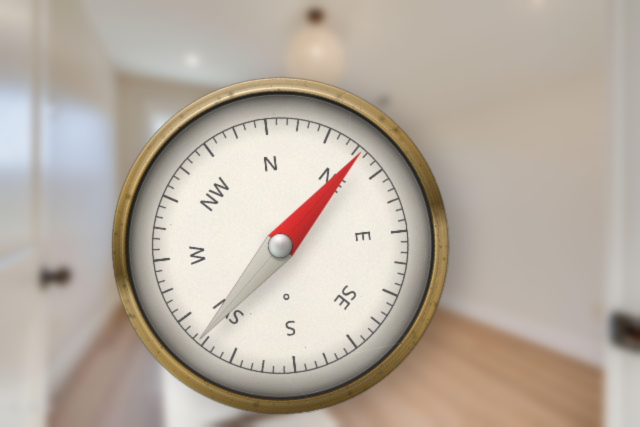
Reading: ° 47.5
